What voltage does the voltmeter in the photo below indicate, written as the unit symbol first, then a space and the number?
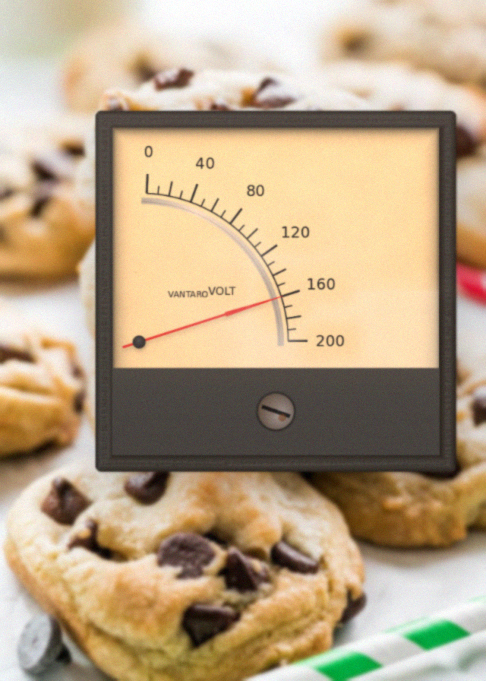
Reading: V 160
